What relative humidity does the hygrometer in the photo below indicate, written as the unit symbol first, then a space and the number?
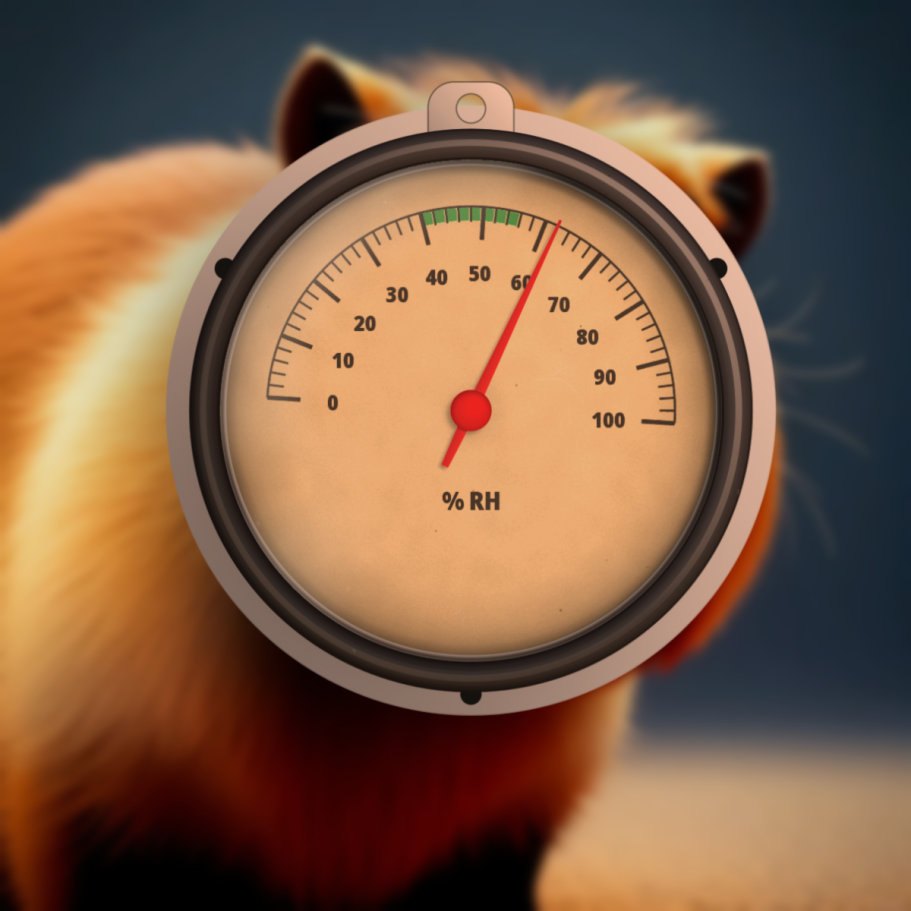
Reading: % 62
